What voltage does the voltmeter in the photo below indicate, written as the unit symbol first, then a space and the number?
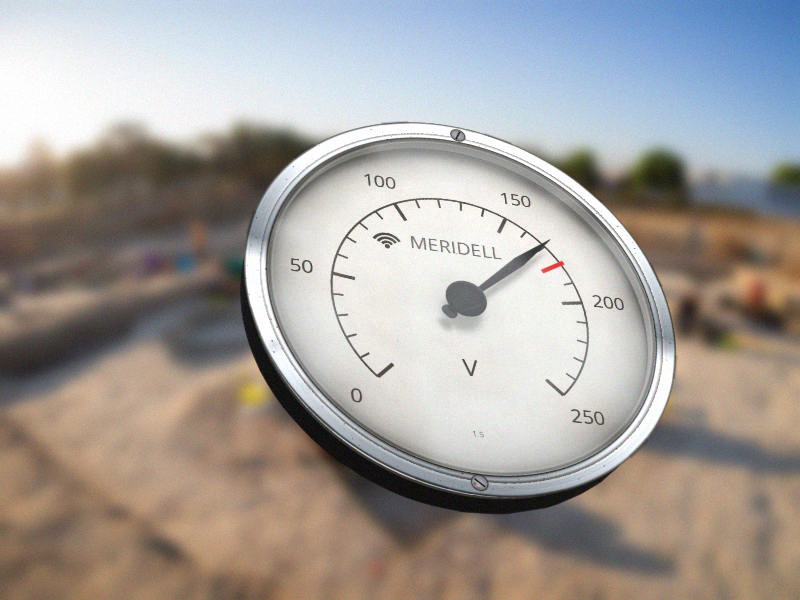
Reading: V 170
